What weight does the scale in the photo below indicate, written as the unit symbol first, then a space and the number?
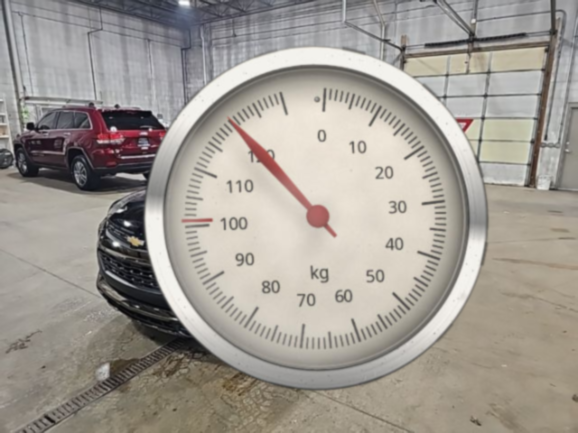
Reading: kg 120
